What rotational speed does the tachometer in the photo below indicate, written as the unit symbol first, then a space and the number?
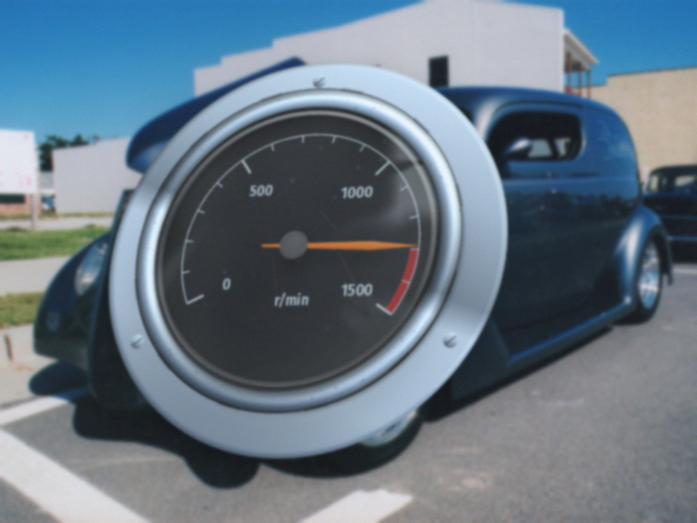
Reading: rpm 1300
